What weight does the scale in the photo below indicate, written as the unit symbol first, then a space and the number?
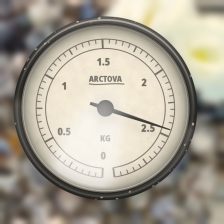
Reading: kg 2.45
